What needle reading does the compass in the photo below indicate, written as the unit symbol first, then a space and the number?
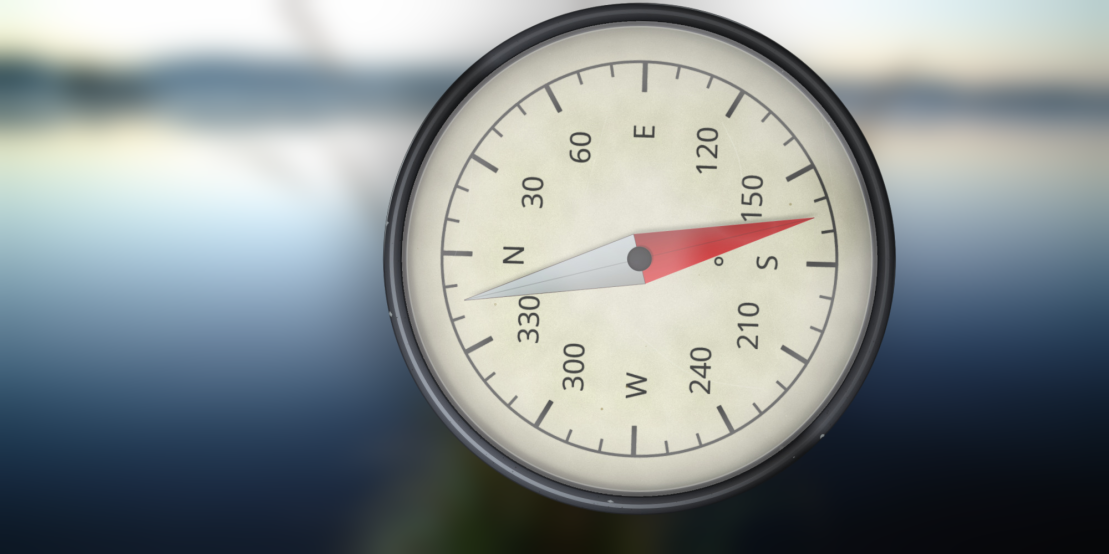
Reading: ° 165
